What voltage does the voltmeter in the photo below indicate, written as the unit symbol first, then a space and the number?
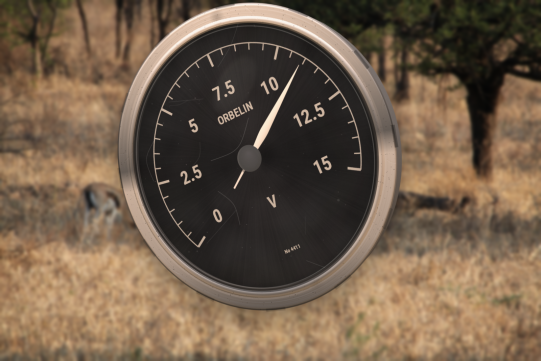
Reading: V 11
